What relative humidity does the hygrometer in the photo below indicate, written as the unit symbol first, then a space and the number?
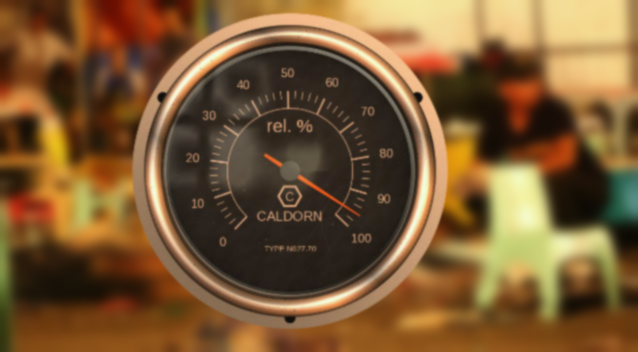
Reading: % 96
